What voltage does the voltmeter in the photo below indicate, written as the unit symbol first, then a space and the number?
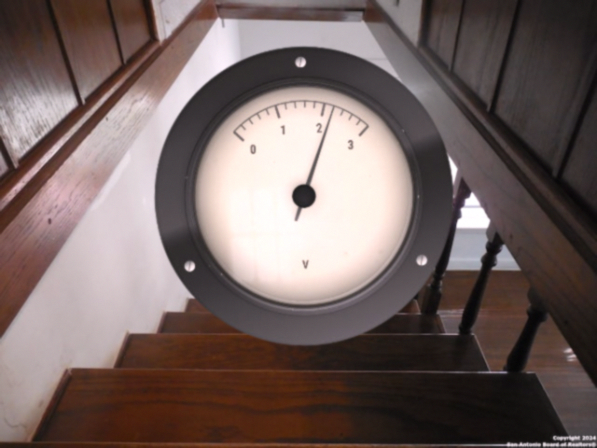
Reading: V 2.2
